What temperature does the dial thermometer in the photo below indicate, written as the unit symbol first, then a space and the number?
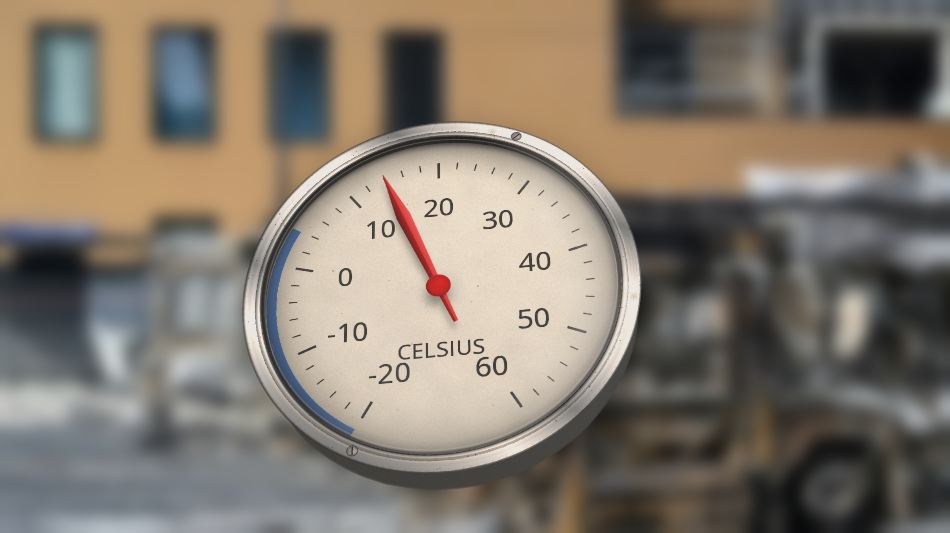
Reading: °C 14
